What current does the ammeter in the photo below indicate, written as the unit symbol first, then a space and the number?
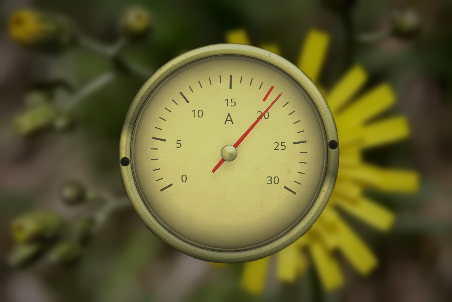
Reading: A 20
